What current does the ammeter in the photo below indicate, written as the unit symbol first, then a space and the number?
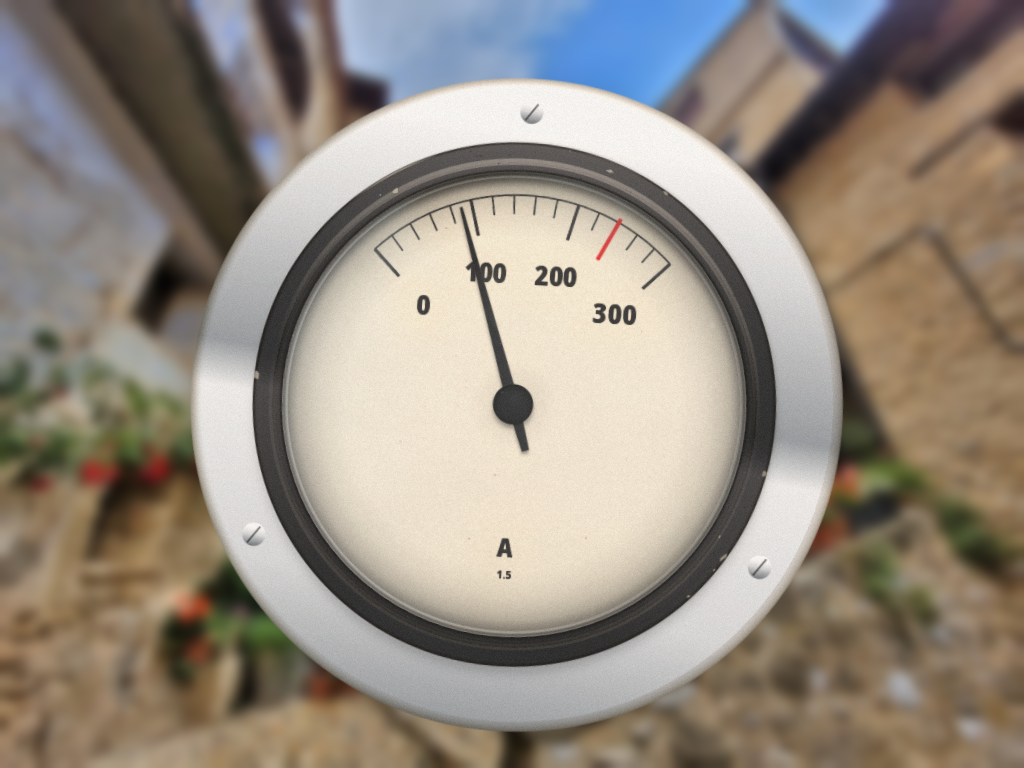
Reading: A 90
